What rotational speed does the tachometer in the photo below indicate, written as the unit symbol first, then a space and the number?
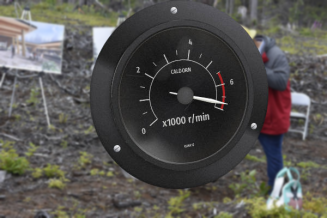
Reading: rpm 6750
